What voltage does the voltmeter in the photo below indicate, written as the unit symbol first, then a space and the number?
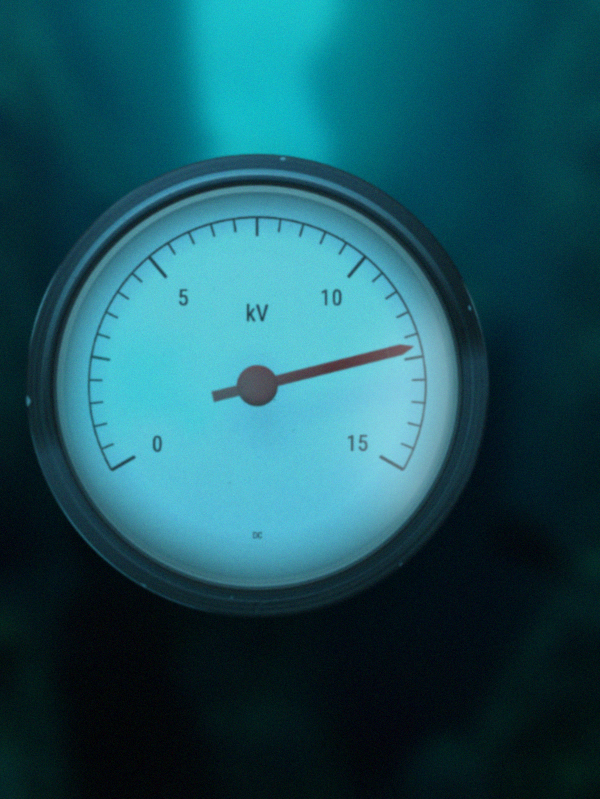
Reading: kV 12.25
